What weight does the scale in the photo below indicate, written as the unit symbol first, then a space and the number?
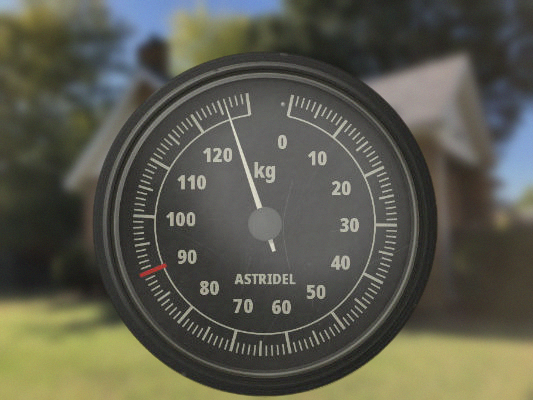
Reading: kg 126
